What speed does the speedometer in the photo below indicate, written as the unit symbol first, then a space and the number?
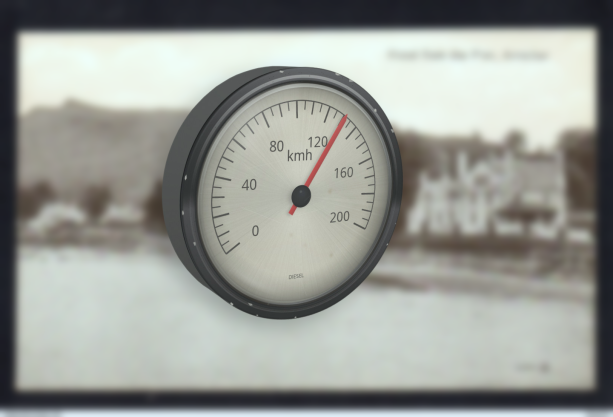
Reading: km/h 130
